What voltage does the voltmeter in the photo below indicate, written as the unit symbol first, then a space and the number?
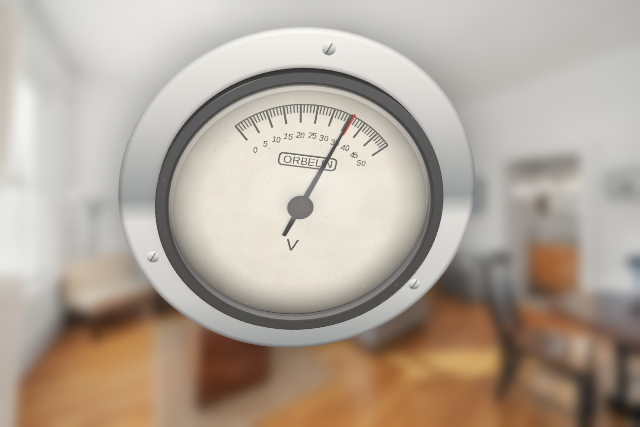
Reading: V 35
